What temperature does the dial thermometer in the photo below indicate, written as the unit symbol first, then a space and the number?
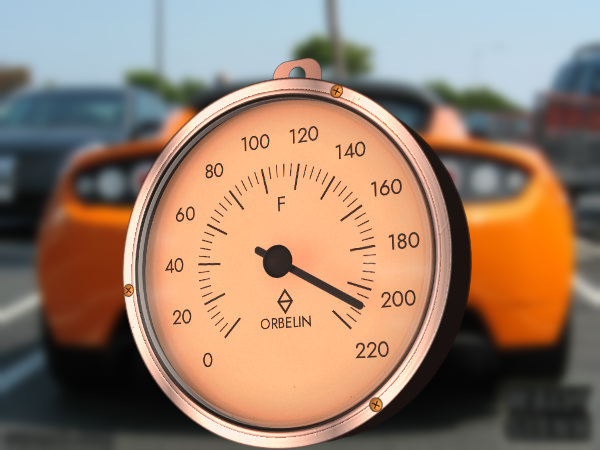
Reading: °F 208
